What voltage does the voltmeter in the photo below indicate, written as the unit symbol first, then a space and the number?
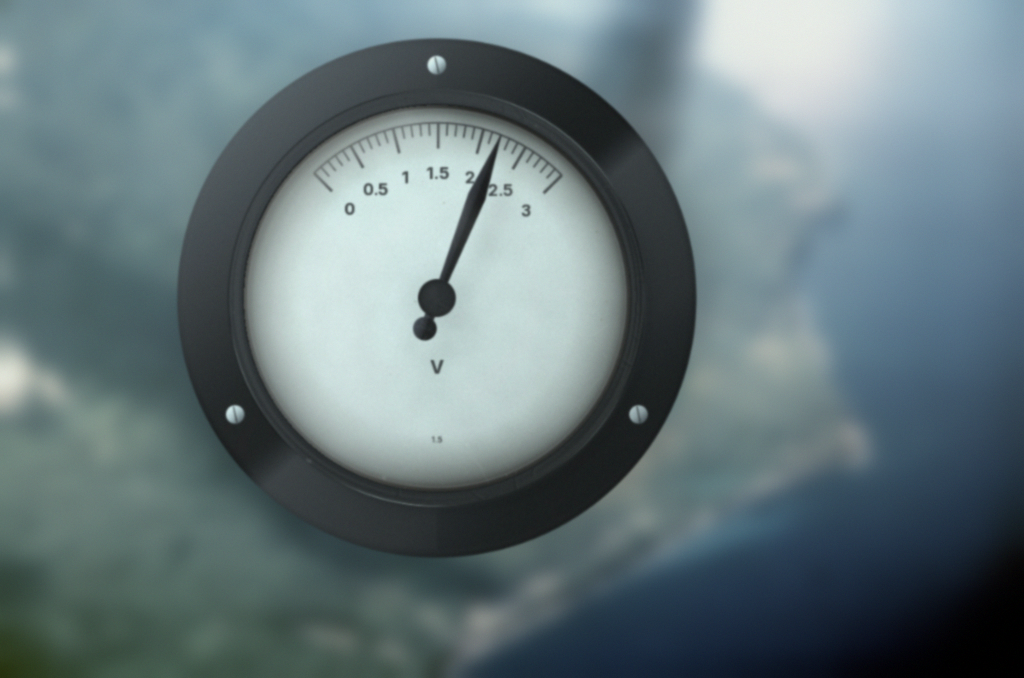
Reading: V 2.2
